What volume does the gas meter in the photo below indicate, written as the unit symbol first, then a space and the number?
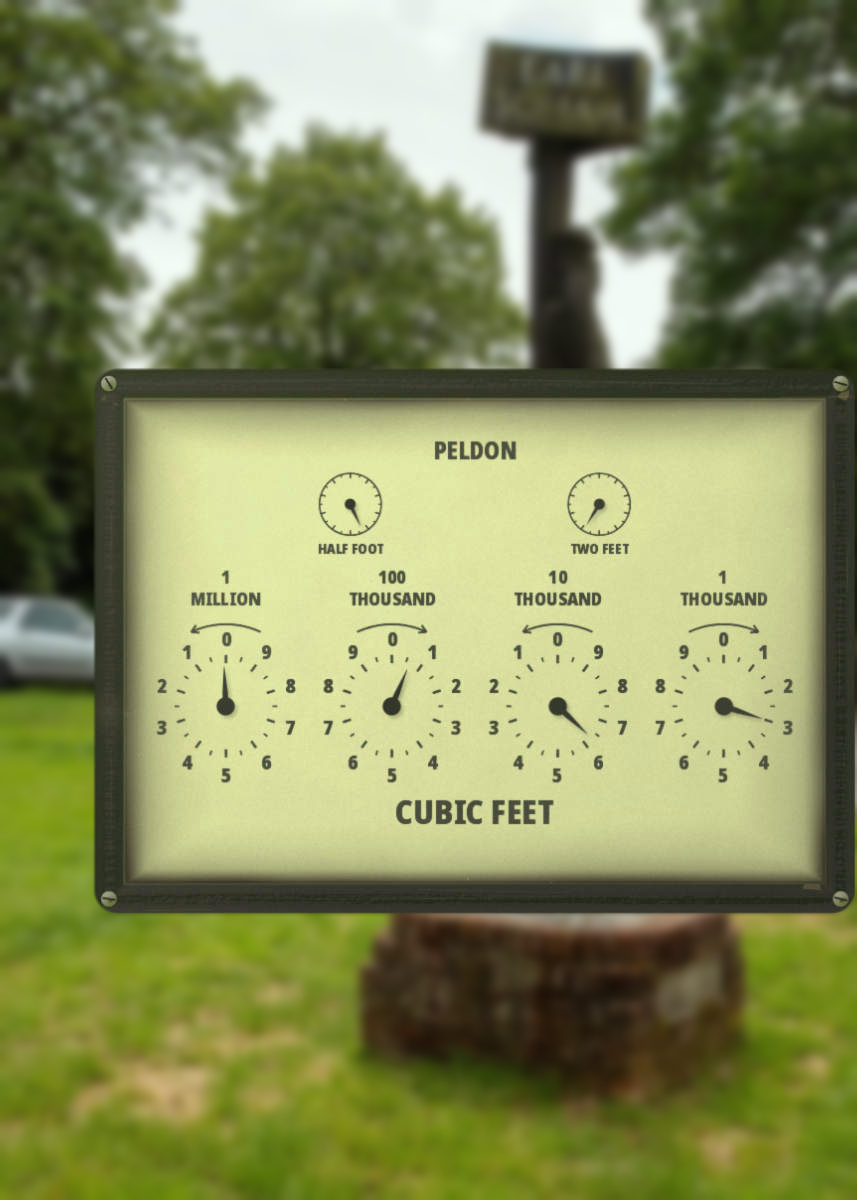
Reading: ft³ 6300
